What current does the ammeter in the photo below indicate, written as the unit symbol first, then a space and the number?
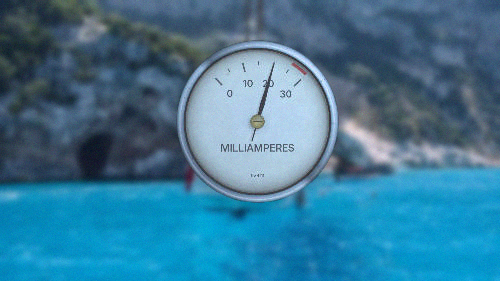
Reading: mA 20
